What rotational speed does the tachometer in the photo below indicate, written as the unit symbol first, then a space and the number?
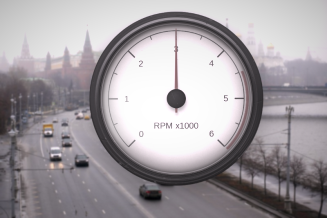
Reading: rpm 3000
